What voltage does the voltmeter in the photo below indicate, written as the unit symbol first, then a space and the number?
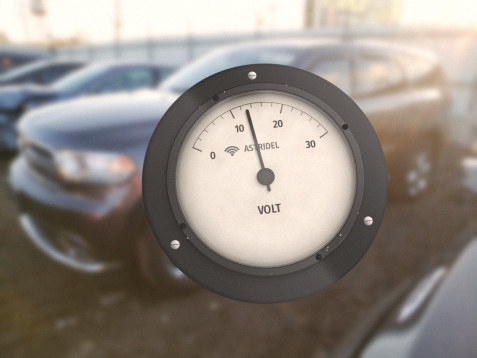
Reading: V 13
